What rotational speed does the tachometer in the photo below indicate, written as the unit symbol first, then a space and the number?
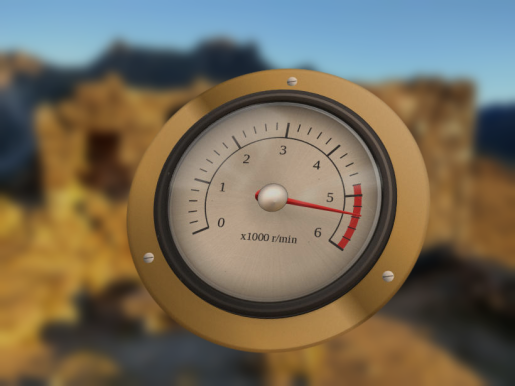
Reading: rpm 5400
